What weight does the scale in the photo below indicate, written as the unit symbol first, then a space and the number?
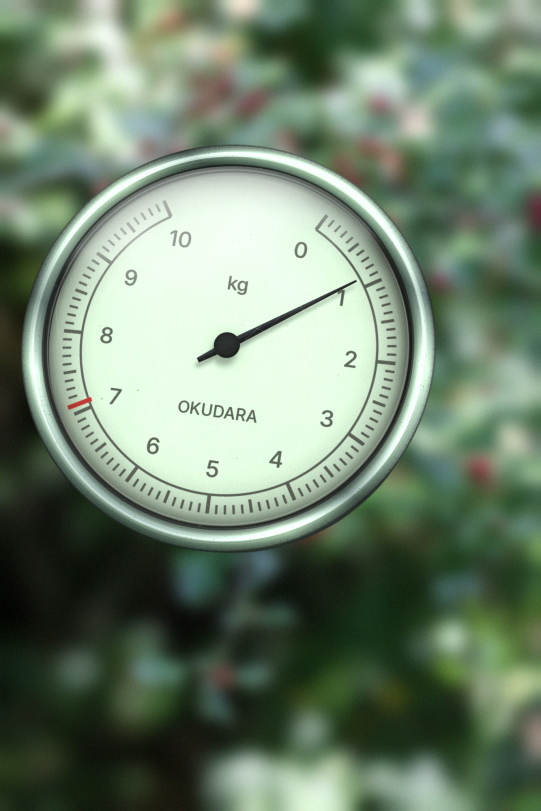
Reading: kg 0.9
